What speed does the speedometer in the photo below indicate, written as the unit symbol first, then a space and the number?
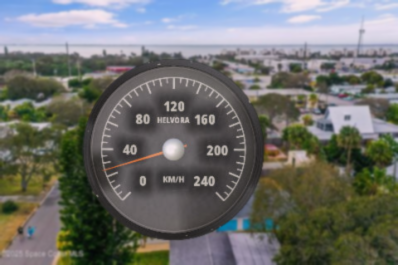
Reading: km/h 25
